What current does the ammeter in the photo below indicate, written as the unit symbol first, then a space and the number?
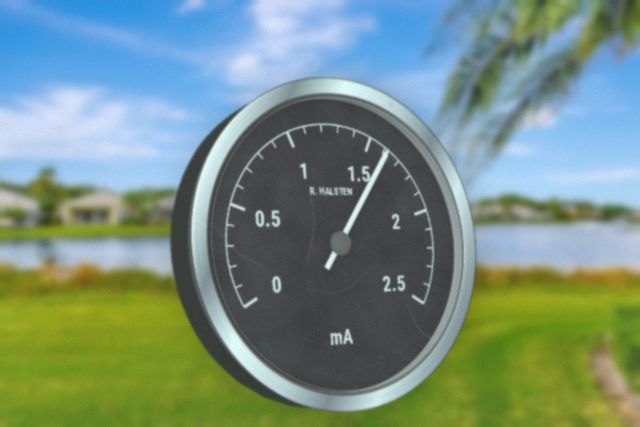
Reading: mA 1.6
